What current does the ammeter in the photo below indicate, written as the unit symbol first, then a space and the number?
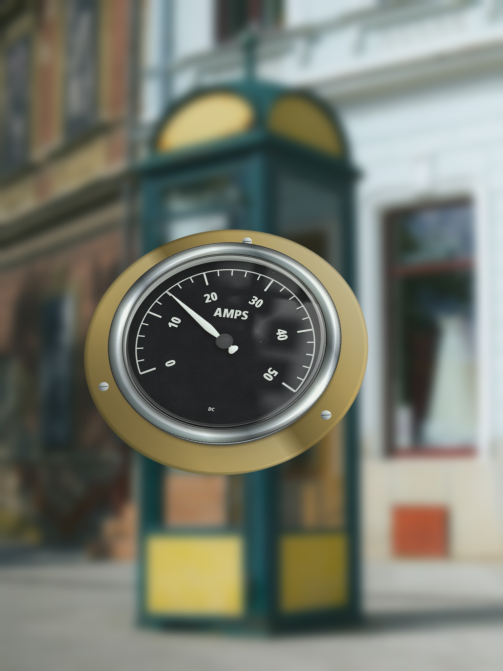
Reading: A 14
